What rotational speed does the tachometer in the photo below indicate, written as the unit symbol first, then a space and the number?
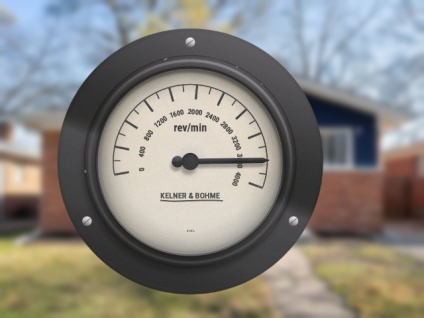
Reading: rpm 3600
